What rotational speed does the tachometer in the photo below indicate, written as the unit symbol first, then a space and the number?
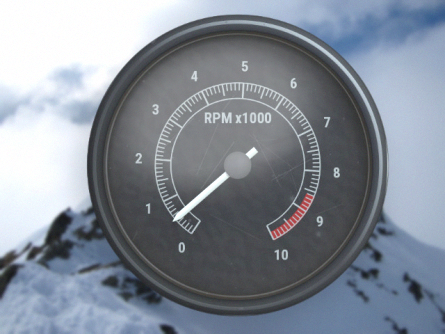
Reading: rpm 500
